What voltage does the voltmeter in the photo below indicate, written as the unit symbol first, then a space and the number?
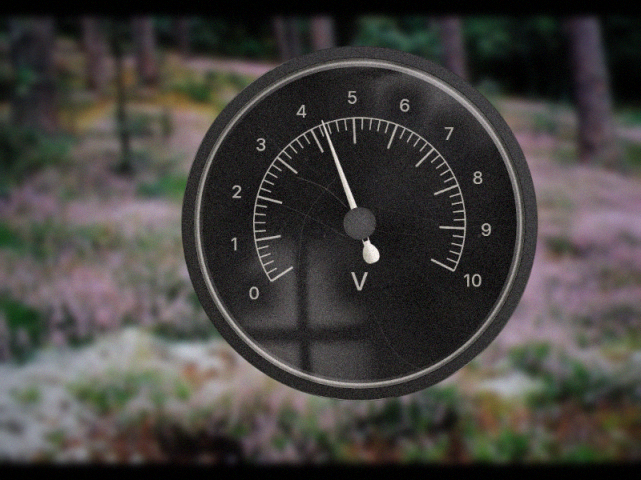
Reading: V 4.3
